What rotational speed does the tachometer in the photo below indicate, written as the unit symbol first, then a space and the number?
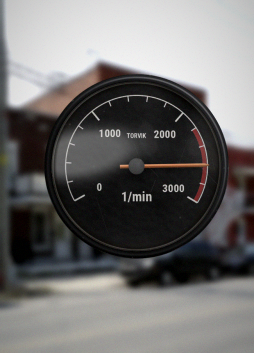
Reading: rpm 2600
